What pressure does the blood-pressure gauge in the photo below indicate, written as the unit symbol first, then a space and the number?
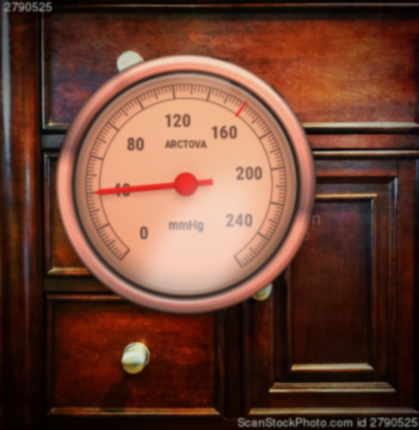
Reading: mmHg 40
